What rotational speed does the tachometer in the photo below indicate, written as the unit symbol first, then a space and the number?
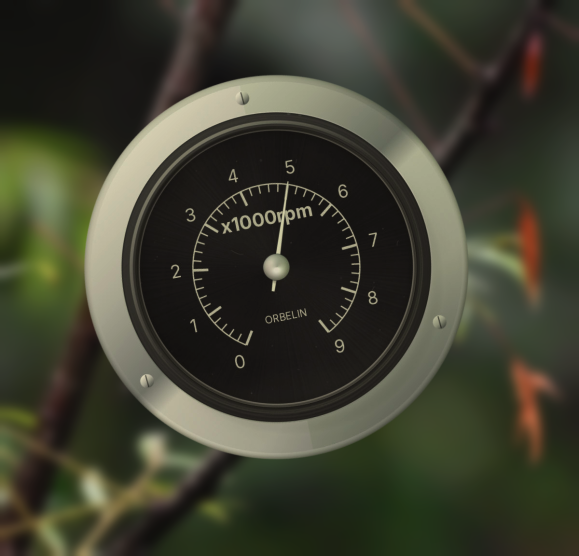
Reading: rpm 5000
